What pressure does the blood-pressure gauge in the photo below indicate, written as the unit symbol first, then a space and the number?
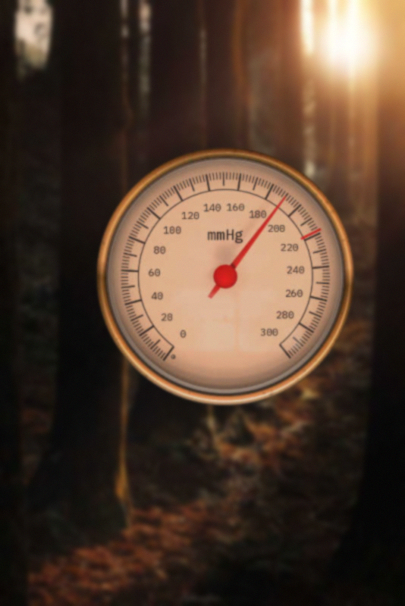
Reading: mmHg 190
